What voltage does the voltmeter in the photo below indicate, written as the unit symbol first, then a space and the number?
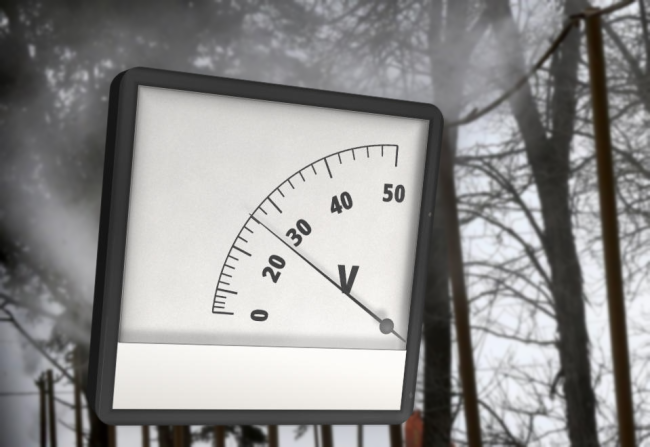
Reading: V 26
